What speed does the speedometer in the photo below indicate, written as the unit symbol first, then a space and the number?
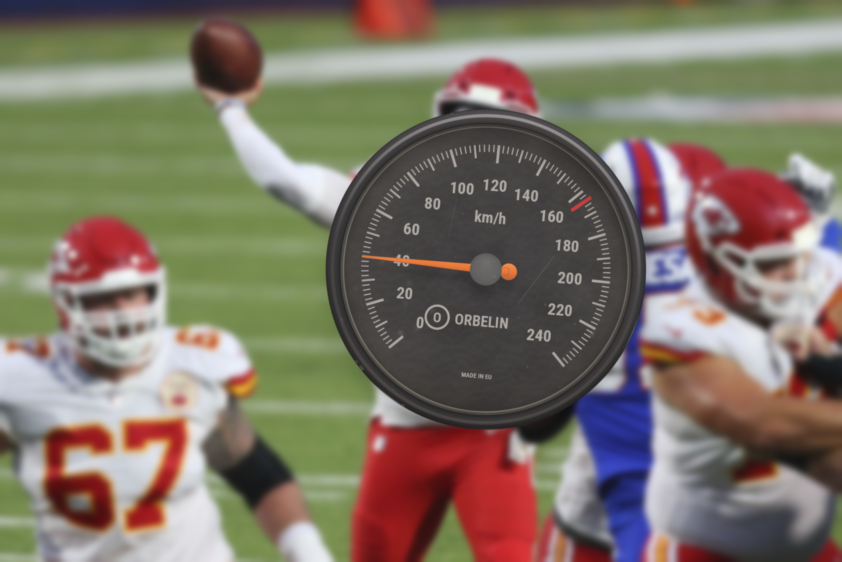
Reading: km/h 40
